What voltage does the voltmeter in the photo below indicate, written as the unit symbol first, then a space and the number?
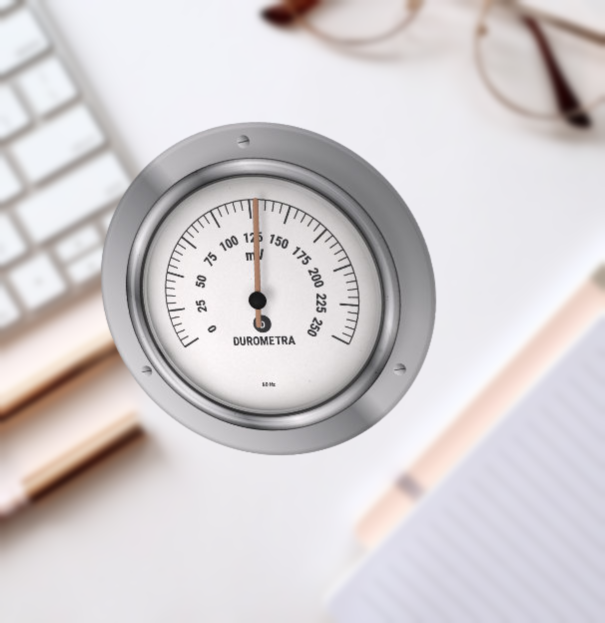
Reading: mV 130
